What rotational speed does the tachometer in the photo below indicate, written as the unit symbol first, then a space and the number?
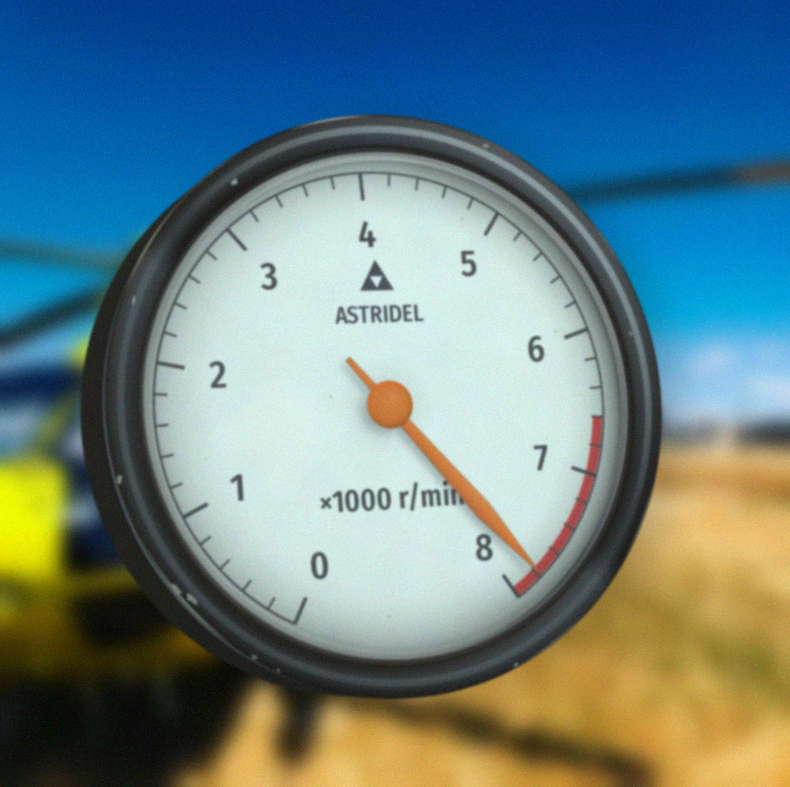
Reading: rpm 7800
